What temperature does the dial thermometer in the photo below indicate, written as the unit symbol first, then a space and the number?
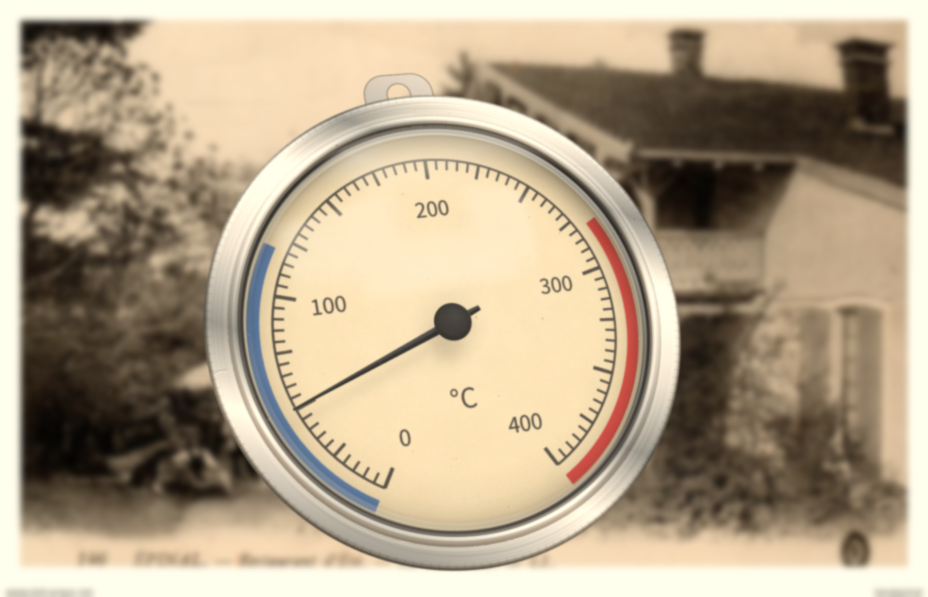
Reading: °C 50
